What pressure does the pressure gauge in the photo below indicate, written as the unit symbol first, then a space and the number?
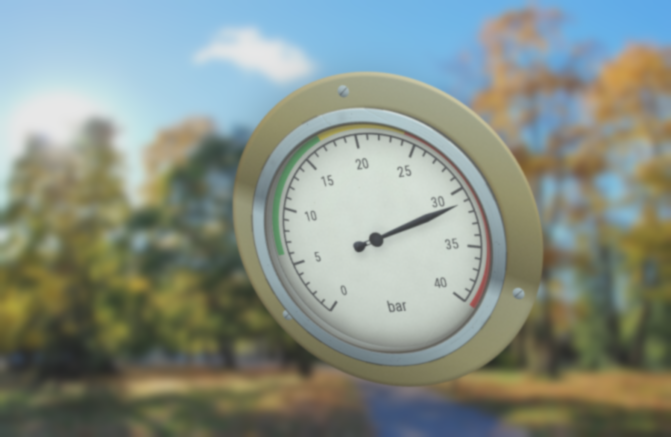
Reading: bar 31
